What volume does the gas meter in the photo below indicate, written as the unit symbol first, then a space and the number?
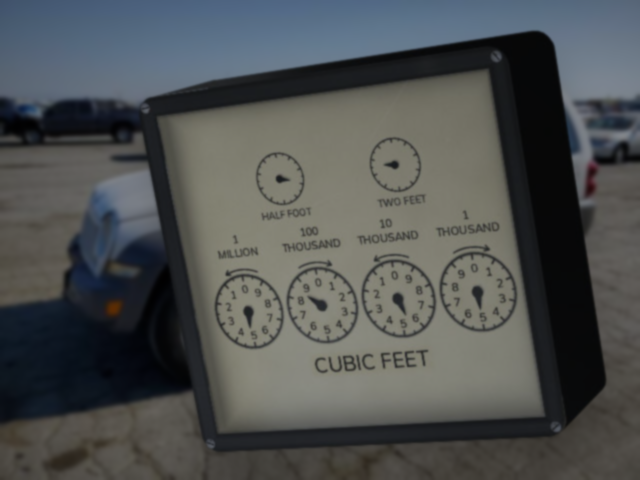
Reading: ft³ 485500
